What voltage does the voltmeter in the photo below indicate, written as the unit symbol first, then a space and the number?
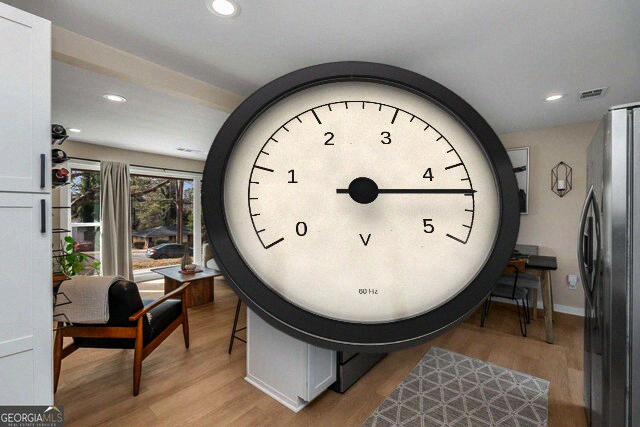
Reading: V 4.4
